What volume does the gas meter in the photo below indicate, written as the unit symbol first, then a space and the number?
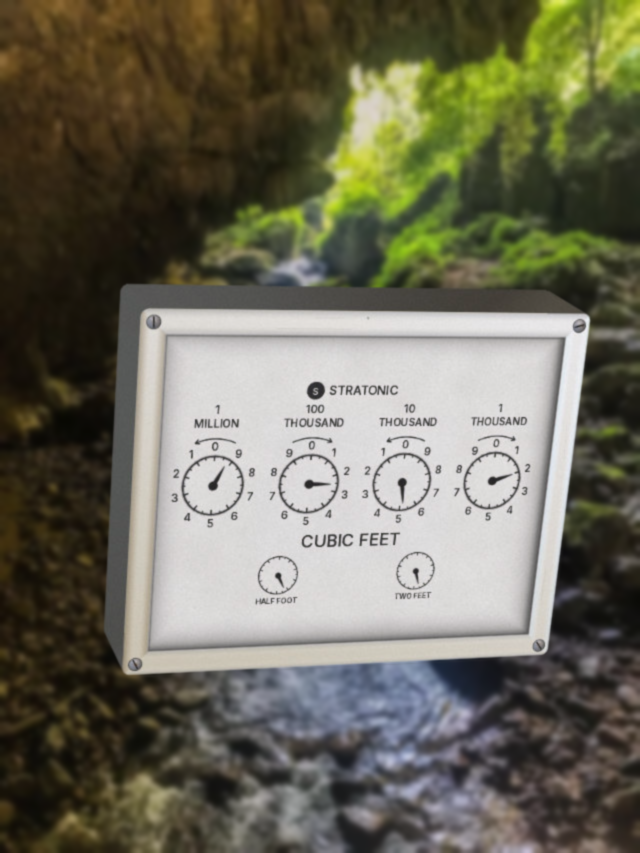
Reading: ft³ 925200
